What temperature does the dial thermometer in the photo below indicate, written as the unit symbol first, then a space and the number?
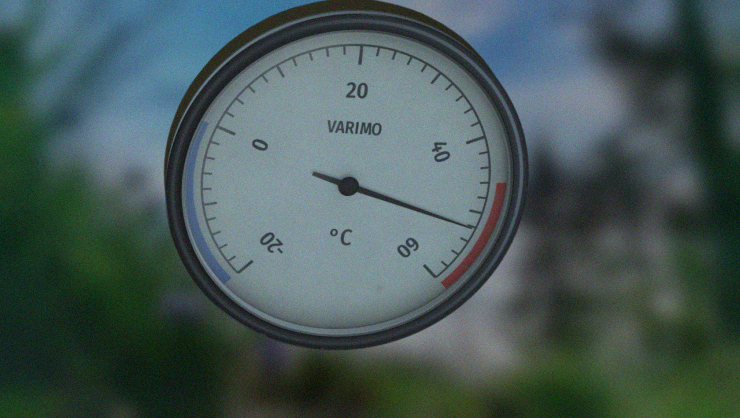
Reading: °C 52
